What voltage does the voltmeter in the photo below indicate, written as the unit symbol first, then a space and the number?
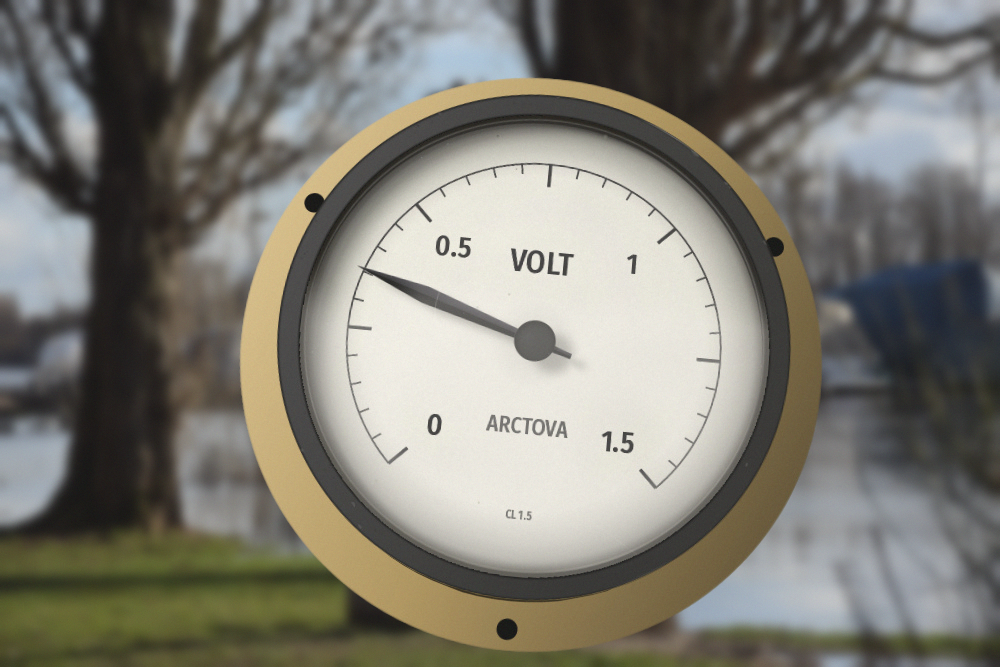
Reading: V 0.35
